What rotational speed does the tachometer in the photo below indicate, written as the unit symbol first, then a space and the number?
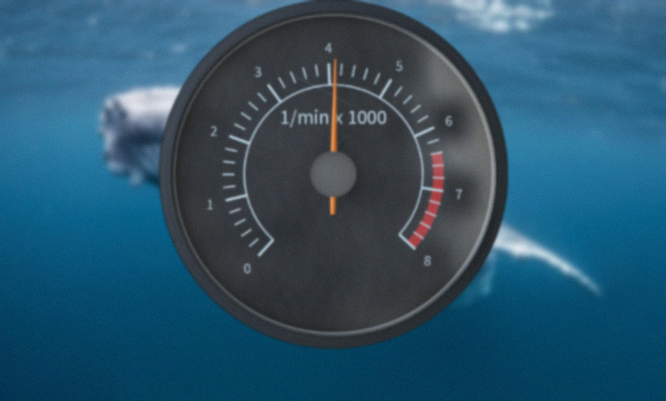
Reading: rpm 4100
